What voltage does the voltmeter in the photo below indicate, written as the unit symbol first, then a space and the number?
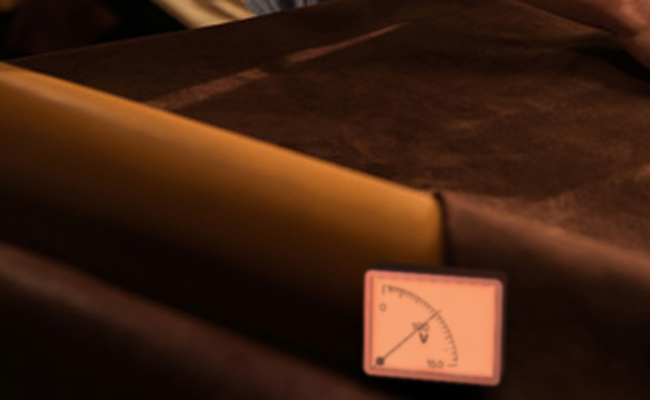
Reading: V 100
